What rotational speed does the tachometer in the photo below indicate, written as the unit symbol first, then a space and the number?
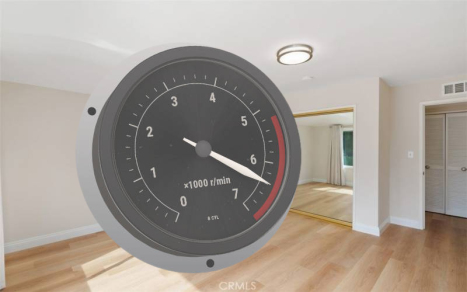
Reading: rpm 6400
